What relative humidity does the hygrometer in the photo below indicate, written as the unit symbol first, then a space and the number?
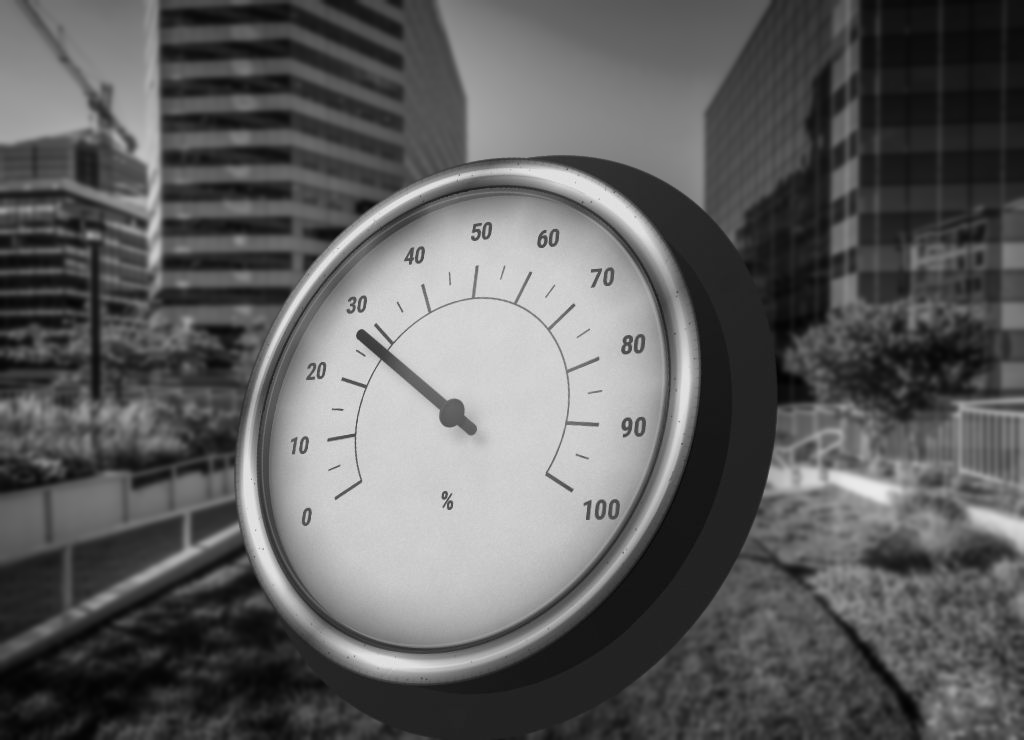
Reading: % 27.5
